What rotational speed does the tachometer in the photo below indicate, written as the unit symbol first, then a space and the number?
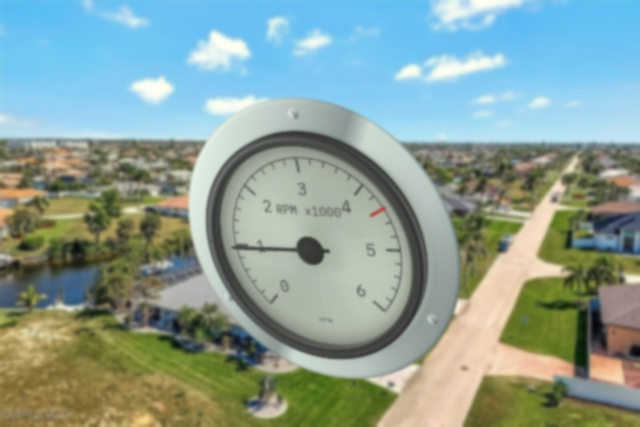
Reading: rpm 1000
